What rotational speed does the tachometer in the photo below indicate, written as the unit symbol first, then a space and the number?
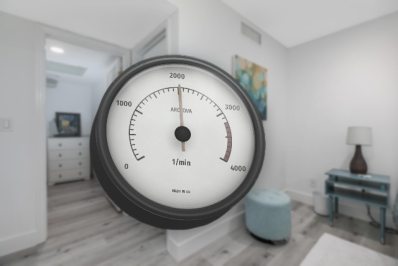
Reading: rpm 2000
